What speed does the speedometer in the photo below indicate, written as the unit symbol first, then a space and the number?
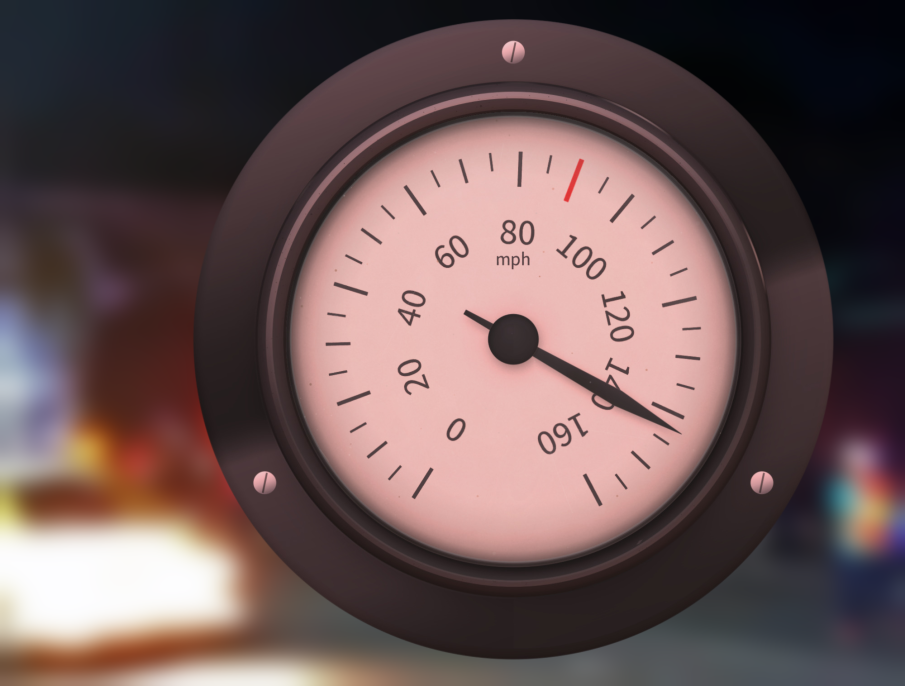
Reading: mph 142.5
